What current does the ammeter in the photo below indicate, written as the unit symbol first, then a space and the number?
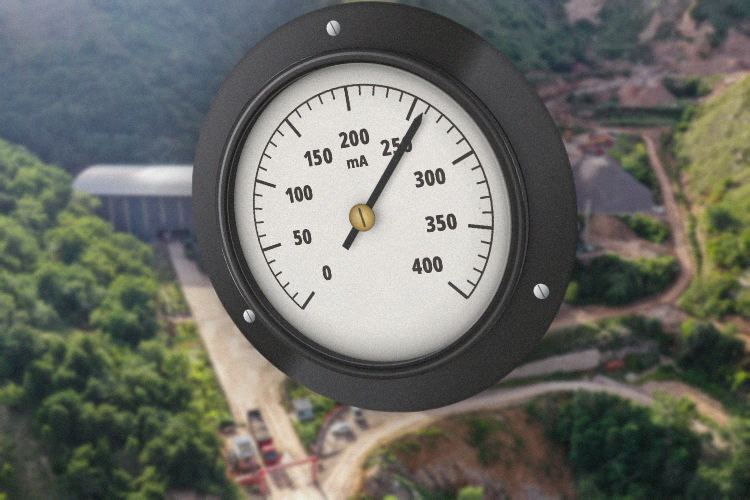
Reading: mA 260
